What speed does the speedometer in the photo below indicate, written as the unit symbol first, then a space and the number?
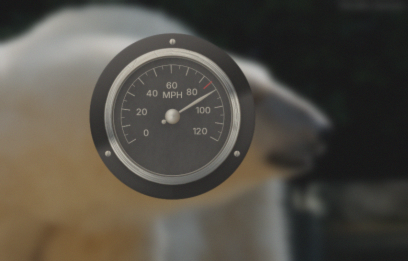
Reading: mph 90
